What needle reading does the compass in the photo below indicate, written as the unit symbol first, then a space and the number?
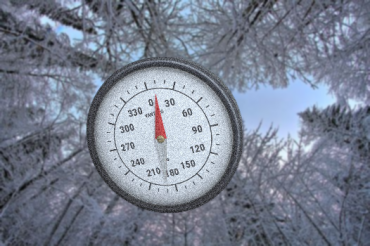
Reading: ° 10
